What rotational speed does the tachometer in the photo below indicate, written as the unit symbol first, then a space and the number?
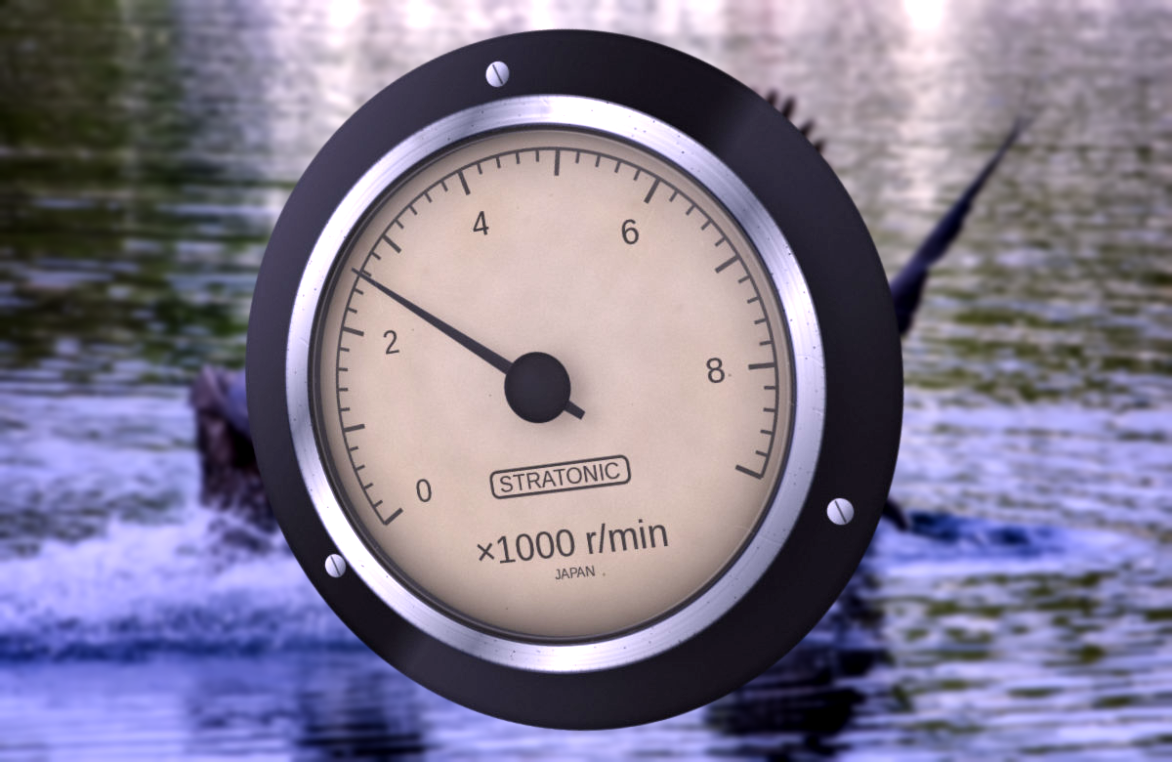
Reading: rpm 2600
